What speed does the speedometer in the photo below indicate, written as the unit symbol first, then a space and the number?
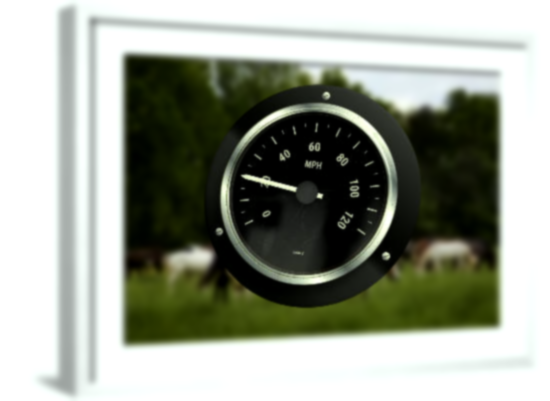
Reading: mph 20
